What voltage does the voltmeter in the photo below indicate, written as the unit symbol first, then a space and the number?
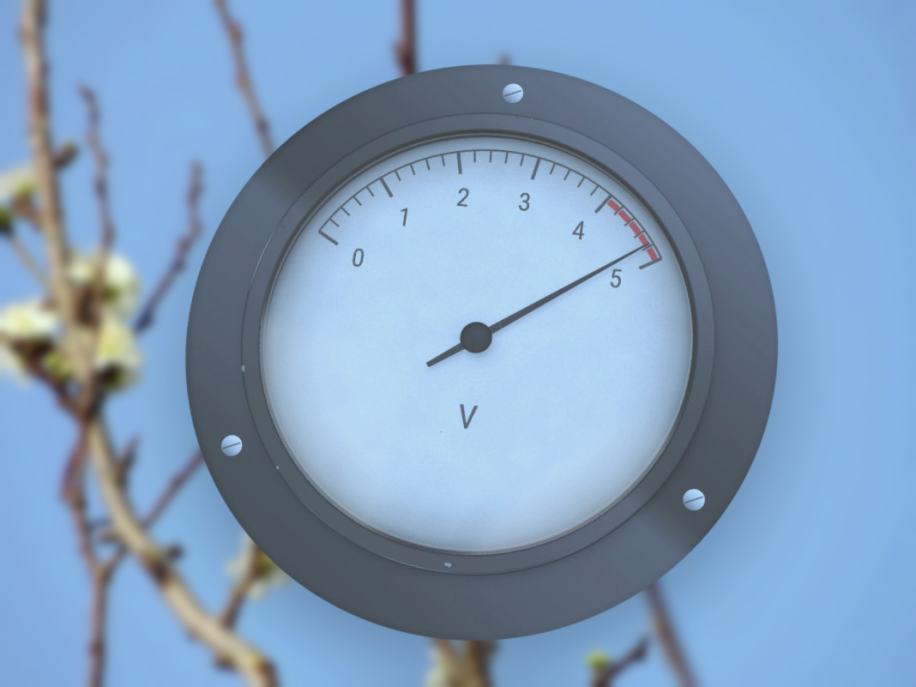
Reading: V 4.8
